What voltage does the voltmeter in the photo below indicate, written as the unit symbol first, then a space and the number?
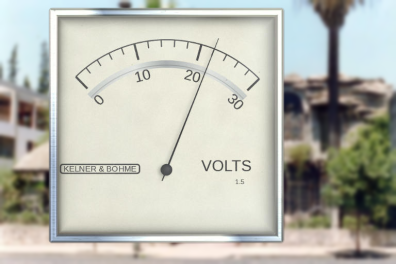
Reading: V 22
